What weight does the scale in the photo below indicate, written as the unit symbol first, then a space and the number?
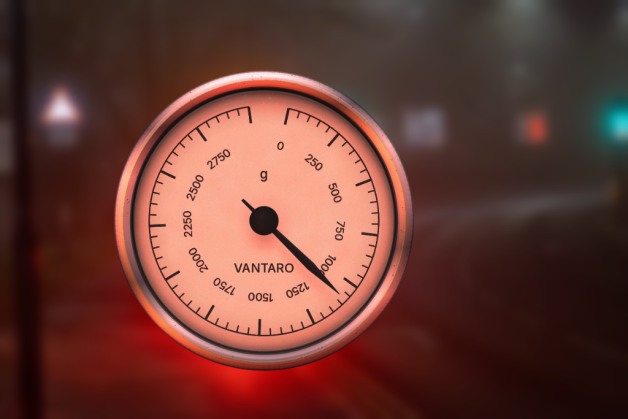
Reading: g 1075
